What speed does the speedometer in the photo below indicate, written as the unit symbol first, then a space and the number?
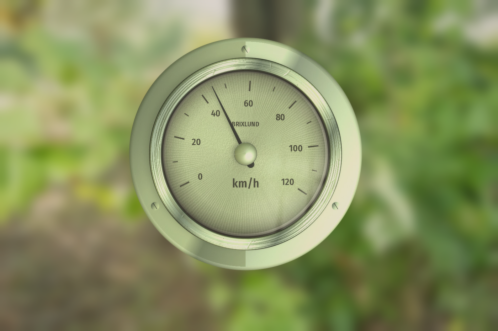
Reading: km/h 45
